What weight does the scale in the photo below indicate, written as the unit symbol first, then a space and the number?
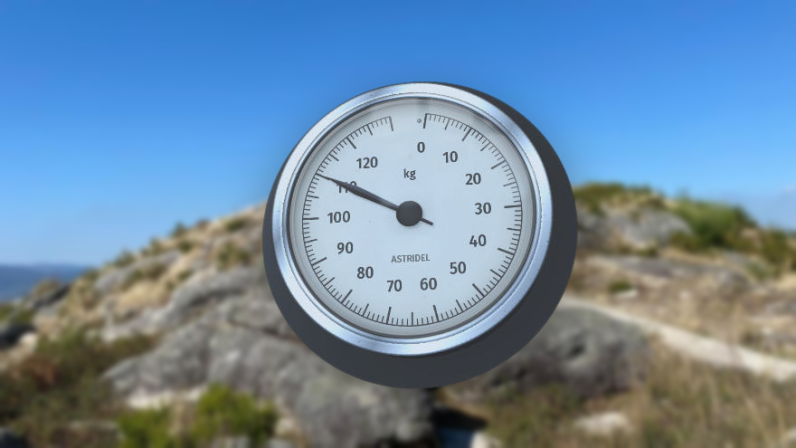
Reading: kg 110
